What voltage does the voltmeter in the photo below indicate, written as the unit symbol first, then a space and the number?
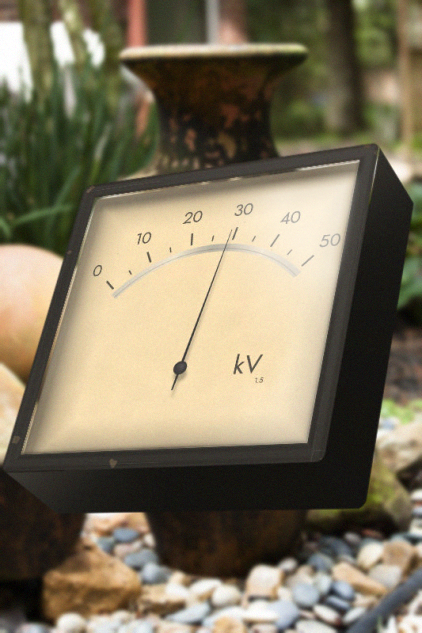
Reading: kV 30
